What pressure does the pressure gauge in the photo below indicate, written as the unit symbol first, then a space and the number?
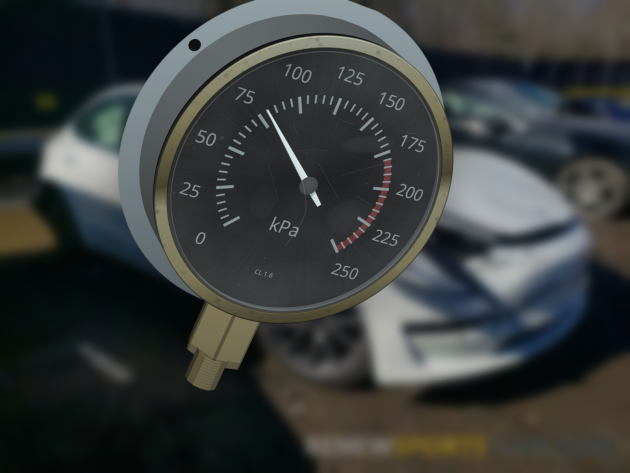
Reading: kPa 80
